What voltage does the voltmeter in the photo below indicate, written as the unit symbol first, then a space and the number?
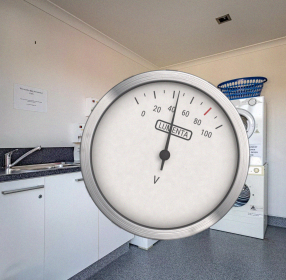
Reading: V 45
